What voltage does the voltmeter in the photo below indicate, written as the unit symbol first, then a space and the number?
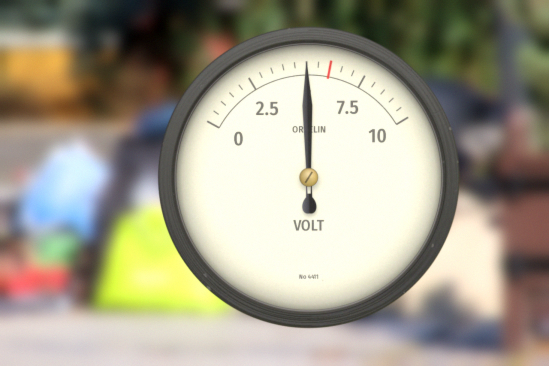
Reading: V 5
